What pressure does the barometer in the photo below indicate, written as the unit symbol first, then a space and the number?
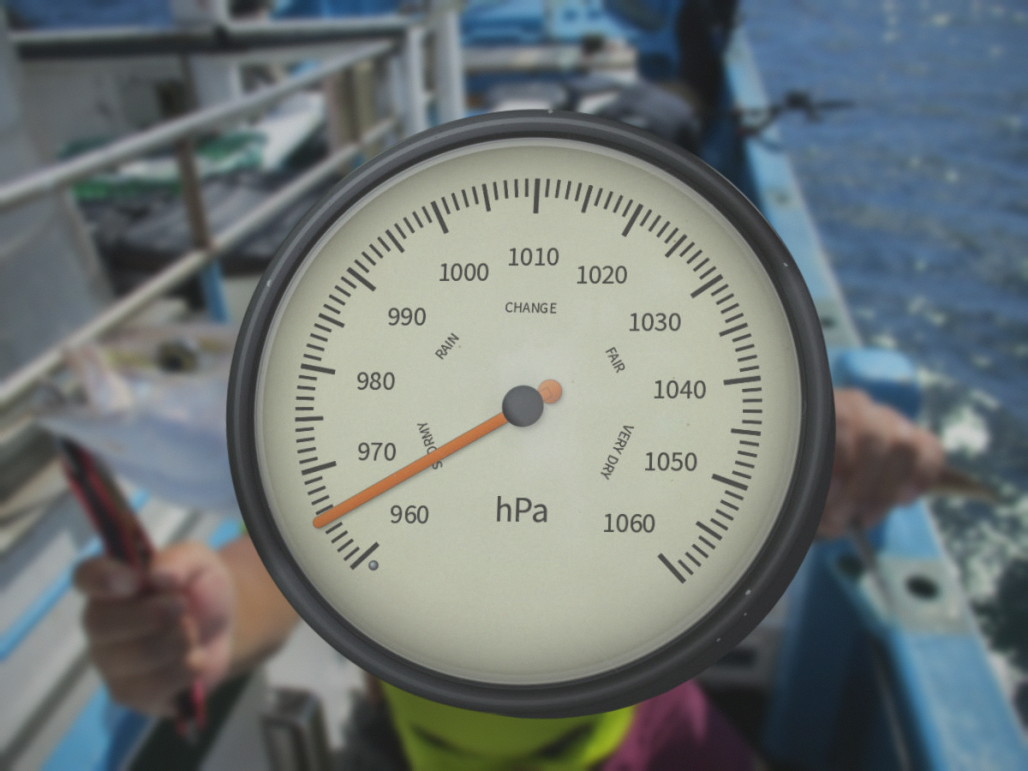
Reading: hPa 965
